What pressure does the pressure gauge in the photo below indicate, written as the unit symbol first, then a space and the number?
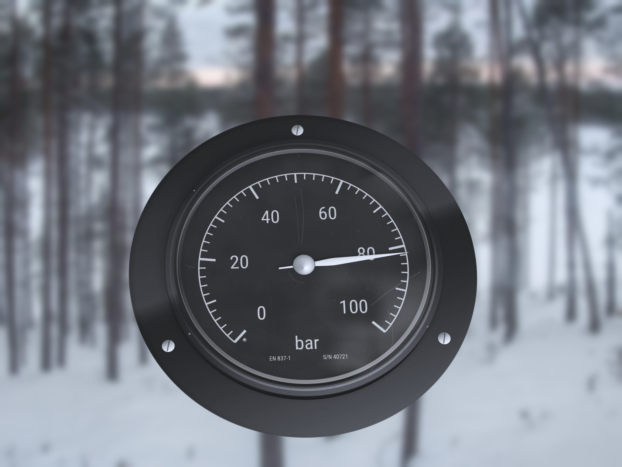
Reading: bar 82
